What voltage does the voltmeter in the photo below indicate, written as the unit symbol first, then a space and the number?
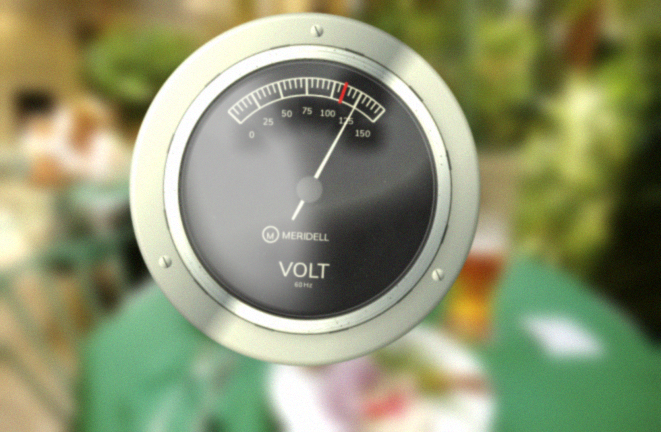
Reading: V 125
